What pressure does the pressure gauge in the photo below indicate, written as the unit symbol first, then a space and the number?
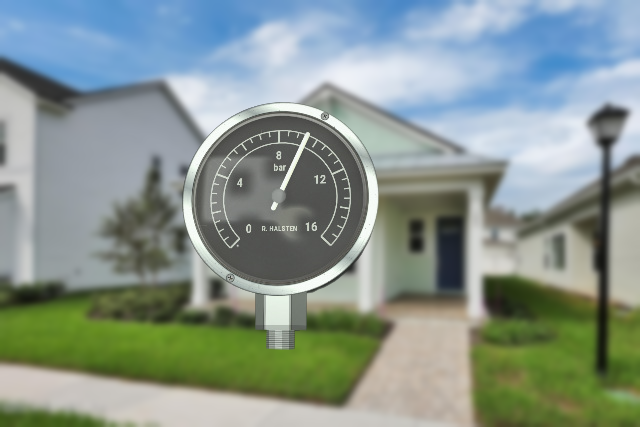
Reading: bar 9.5
